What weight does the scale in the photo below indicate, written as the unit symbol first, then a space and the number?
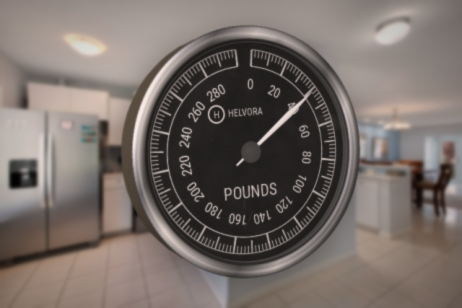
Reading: lb 40
